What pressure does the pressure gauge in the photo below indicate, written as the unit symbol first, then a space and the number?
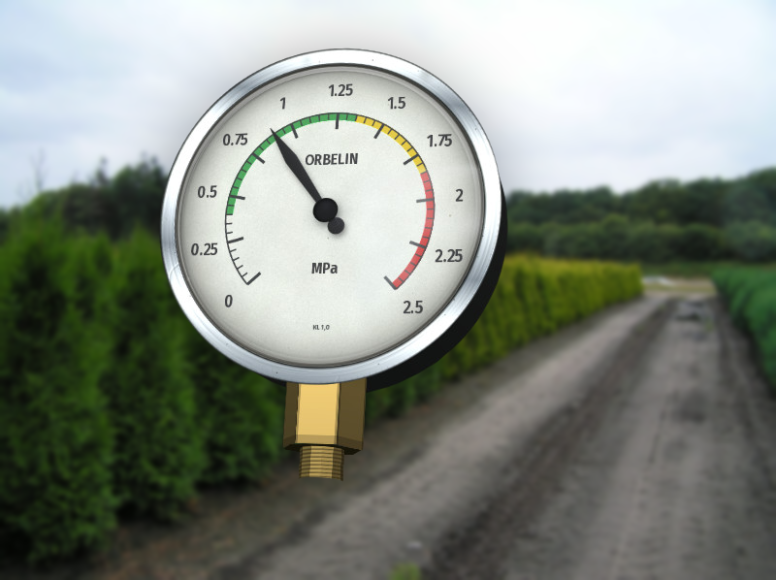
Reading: MPa 0.9
